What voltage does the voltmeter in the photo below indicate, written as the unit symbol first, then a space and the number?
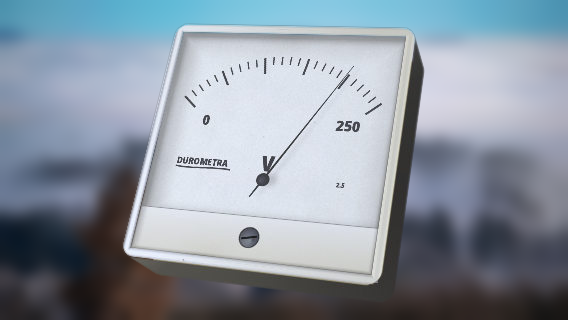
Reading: V 200
